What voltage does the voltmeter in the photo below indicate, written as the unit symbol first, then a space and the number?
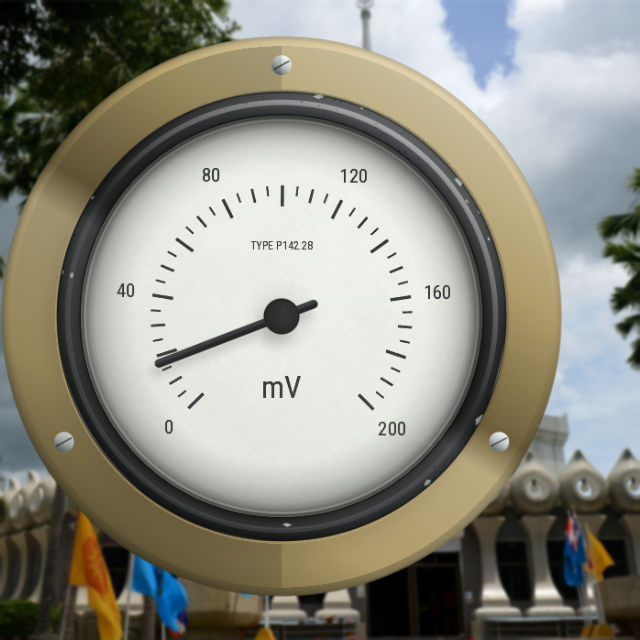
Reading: mV 17.5
